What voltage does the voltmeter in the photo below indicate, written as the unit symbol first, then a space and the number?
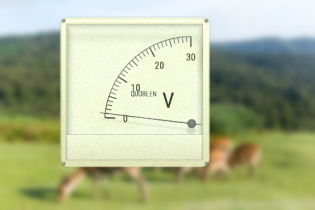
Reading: V 1
